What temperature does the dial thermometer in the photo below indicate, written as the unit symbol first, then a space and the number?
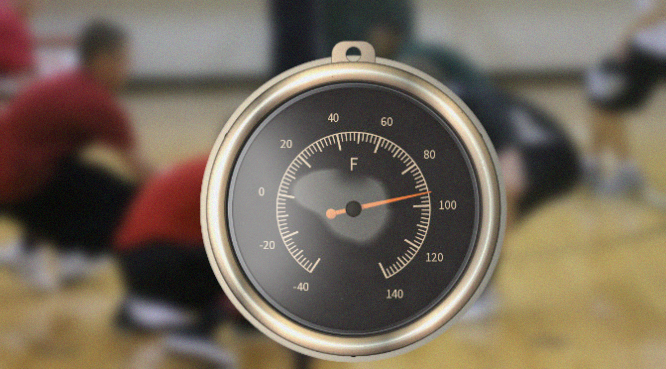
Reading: °F 94
